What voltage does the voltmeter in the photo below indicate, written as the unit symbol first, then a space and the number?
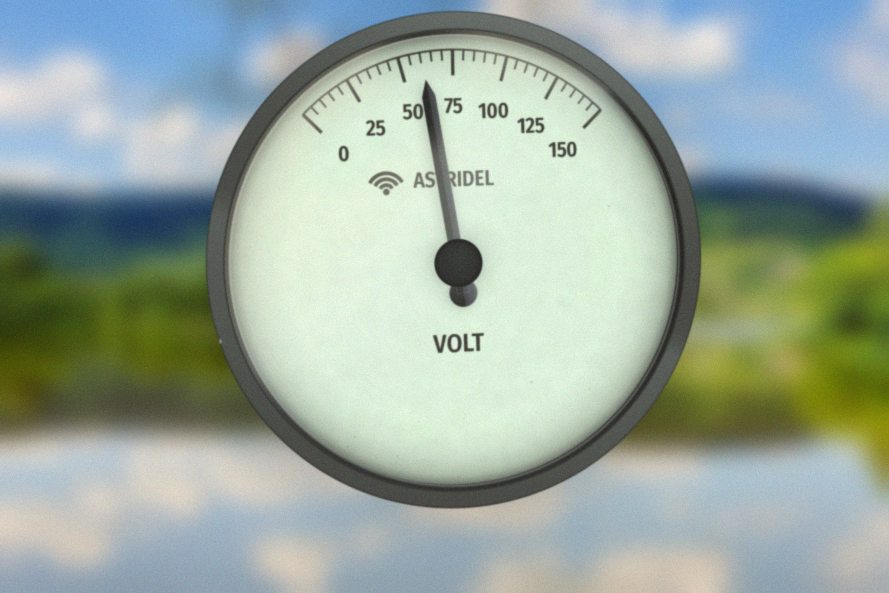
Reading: V 60
